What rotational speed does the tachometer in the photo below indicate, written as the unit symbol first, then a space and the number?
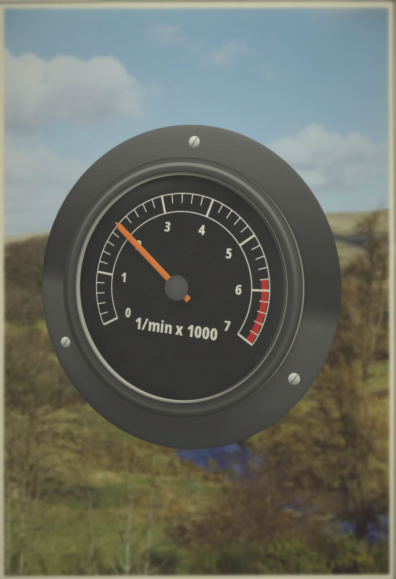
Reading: rpm 2000
